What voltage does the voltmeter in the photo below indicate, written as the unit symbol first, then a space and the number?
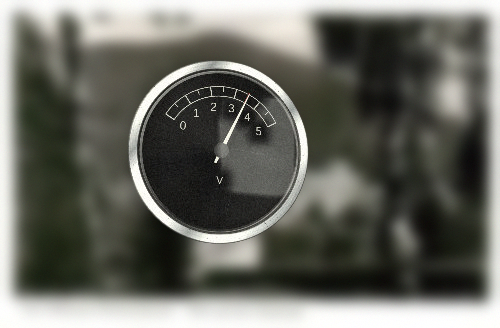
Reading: V 3.5
